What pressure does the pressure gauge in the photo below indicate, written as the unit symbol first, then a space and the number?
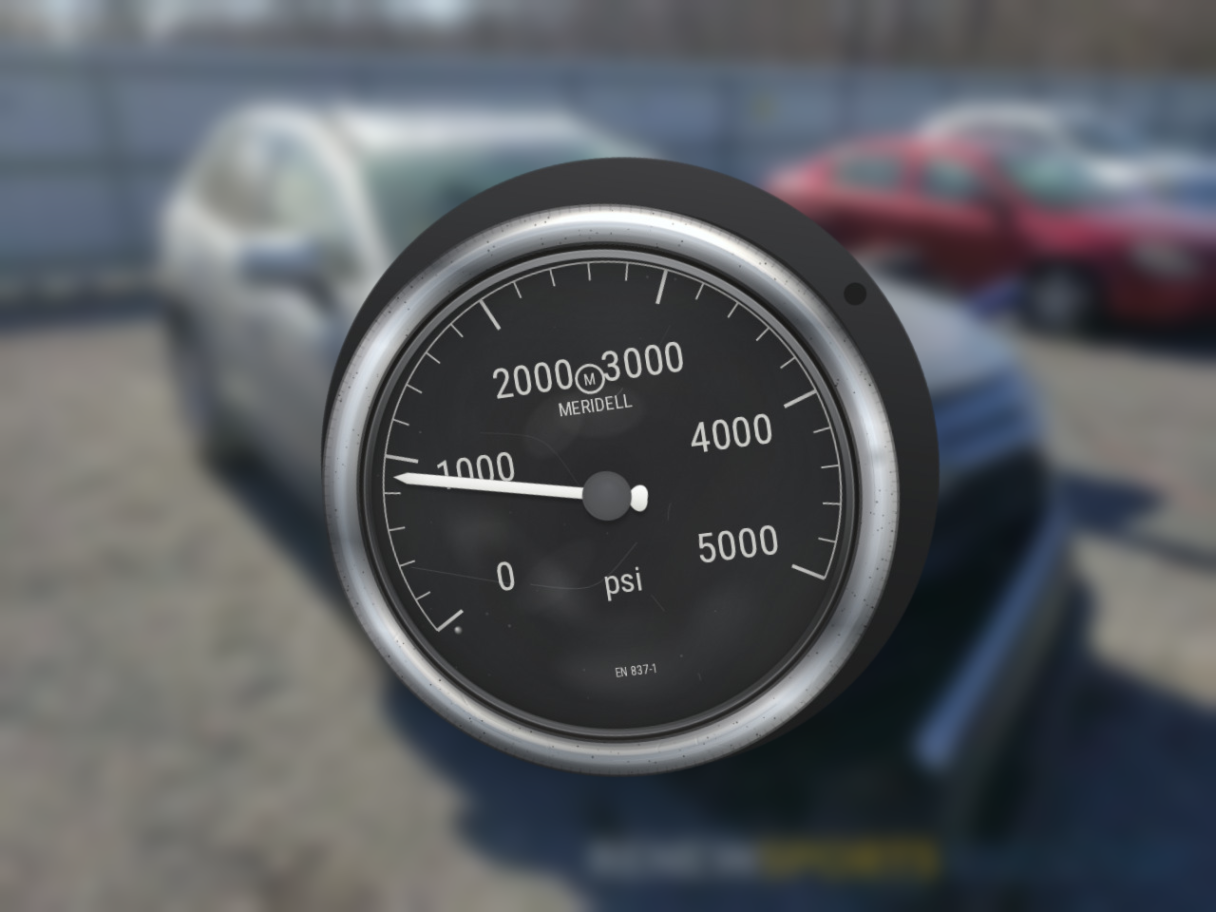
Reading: psi 900
